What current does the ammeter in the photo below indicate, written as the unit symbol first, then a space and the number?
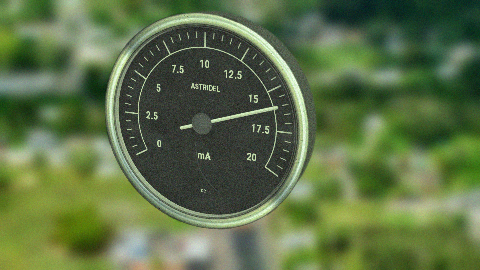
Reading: mA 16
